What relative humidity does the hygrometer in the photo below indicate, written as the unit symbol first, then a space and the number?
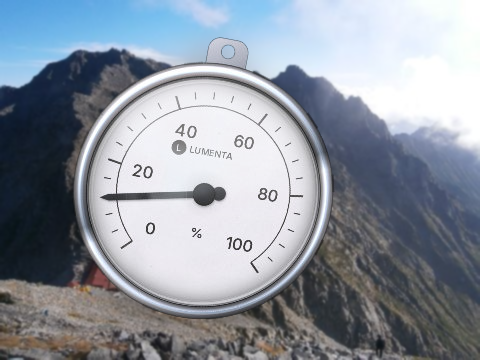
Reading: % 12
